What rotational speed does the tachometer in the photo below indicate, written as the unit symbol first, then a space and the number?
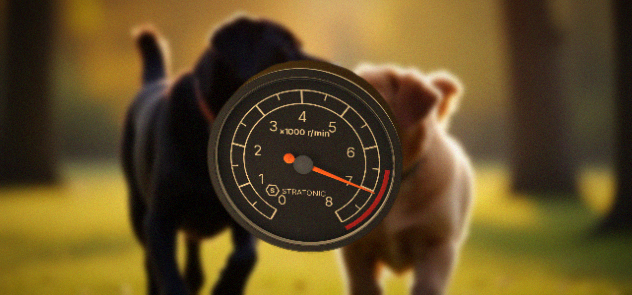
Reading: rpm 7000
